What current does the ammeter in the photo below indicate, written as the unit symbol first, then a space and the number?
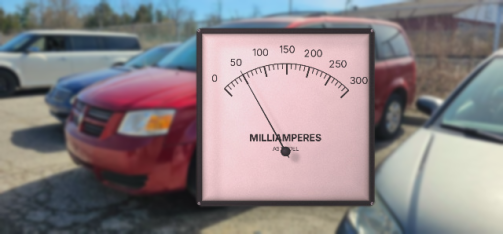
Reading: mA 50
